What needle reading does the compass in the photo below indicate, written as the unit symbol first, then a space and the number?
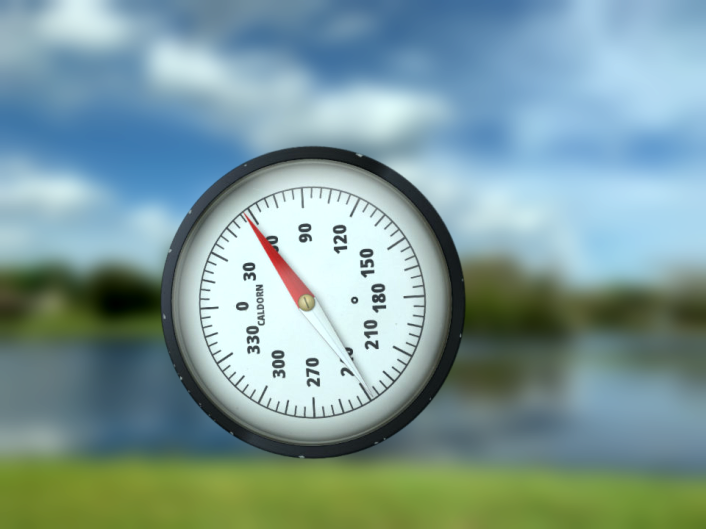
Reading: ° 57.5
